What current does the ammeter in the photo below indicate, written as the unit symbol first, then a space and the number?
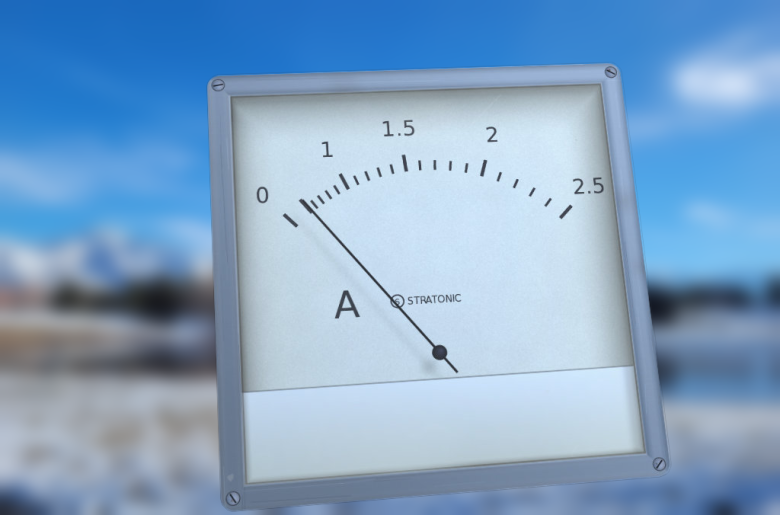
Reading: A 0.5
